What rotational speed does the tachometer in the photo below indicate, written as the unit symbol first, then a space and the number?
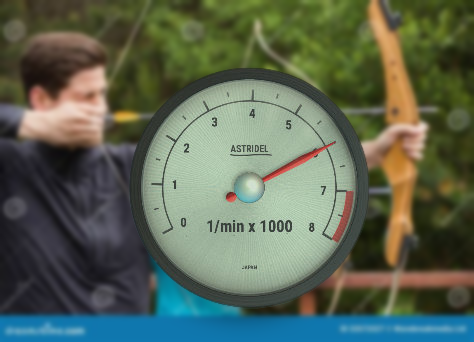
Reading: rpm 6000
